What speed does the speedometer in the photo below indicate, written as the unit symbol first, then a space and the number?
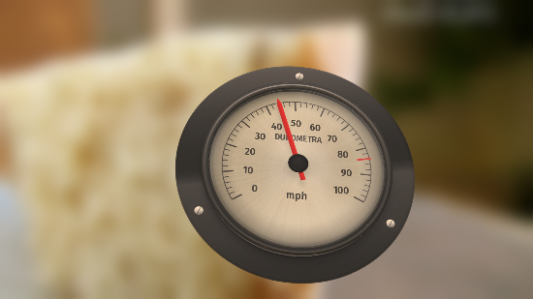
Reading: mph 44
